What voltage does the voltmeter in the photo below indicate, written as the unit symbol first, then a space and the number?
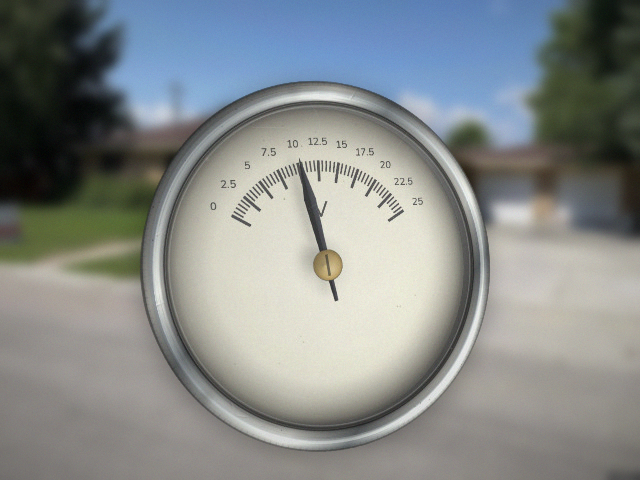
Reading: V 10
